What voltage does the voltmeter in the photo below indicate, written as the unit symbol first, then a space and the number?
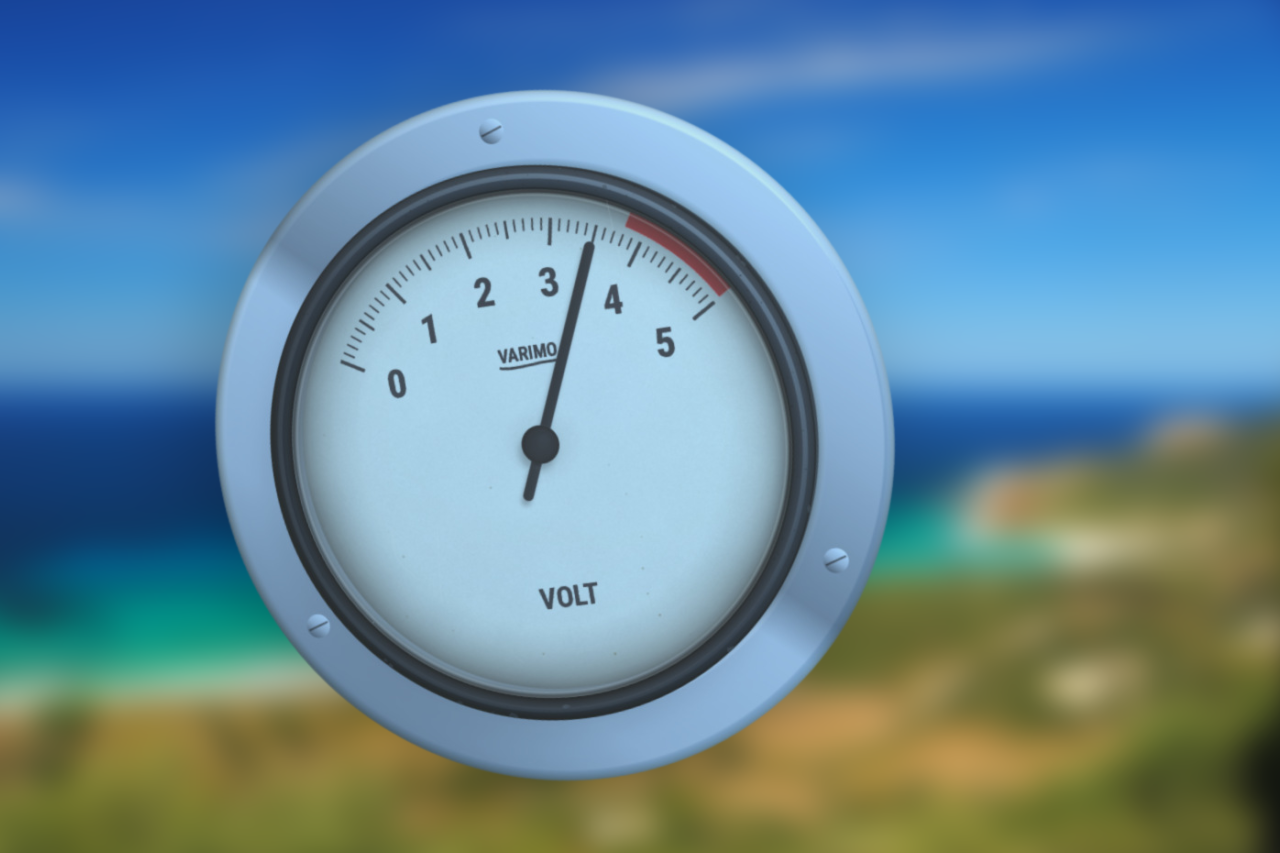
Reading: V 3.5
